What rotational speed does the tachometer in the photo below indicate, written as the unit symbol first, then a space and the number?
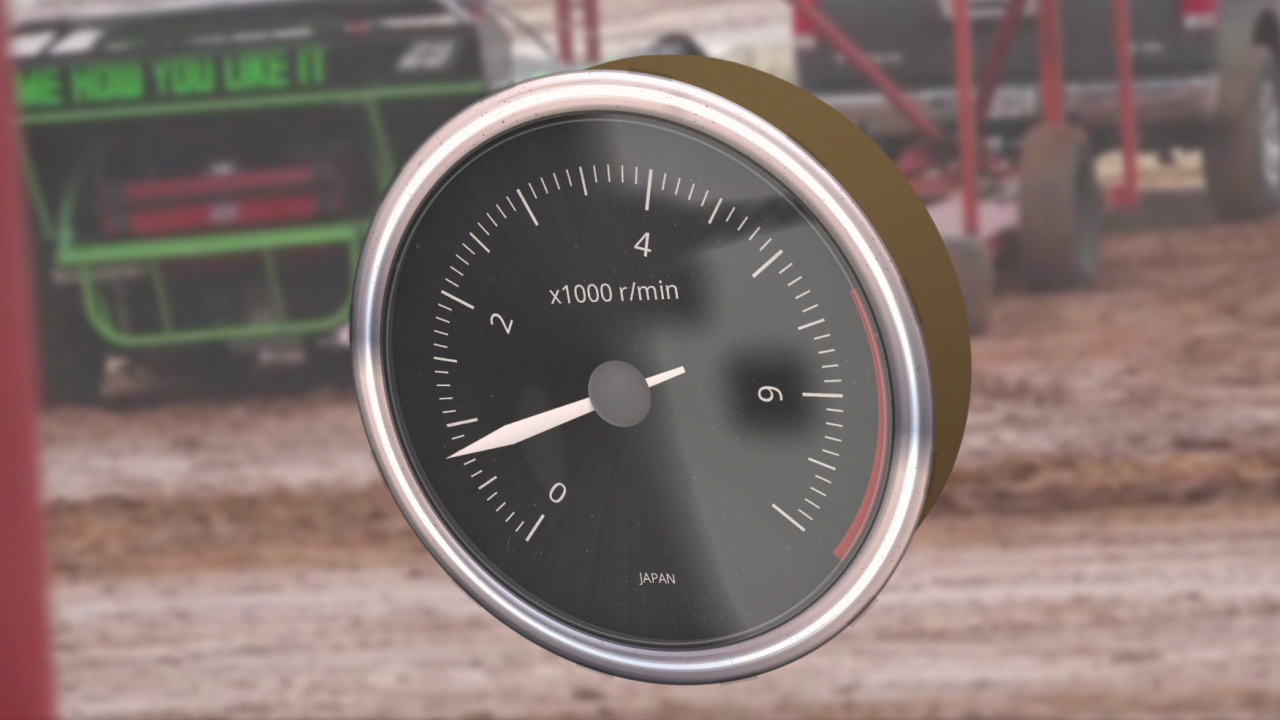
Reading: rpm 800
